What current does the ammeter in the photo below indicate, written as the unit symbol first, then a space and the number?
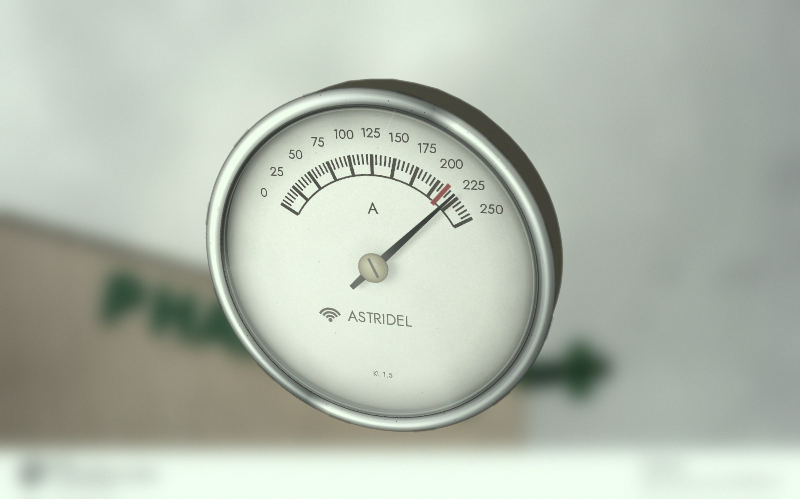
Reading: A 220
